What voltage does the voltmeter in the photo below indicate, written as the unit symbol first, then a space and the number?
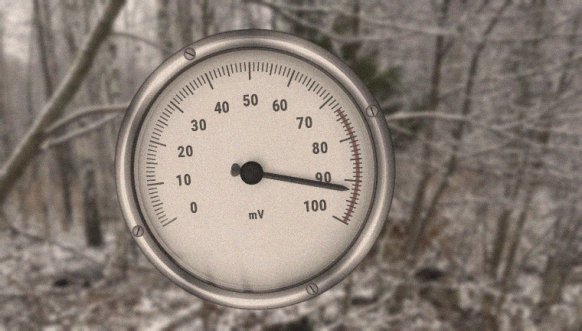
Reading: mV 92
